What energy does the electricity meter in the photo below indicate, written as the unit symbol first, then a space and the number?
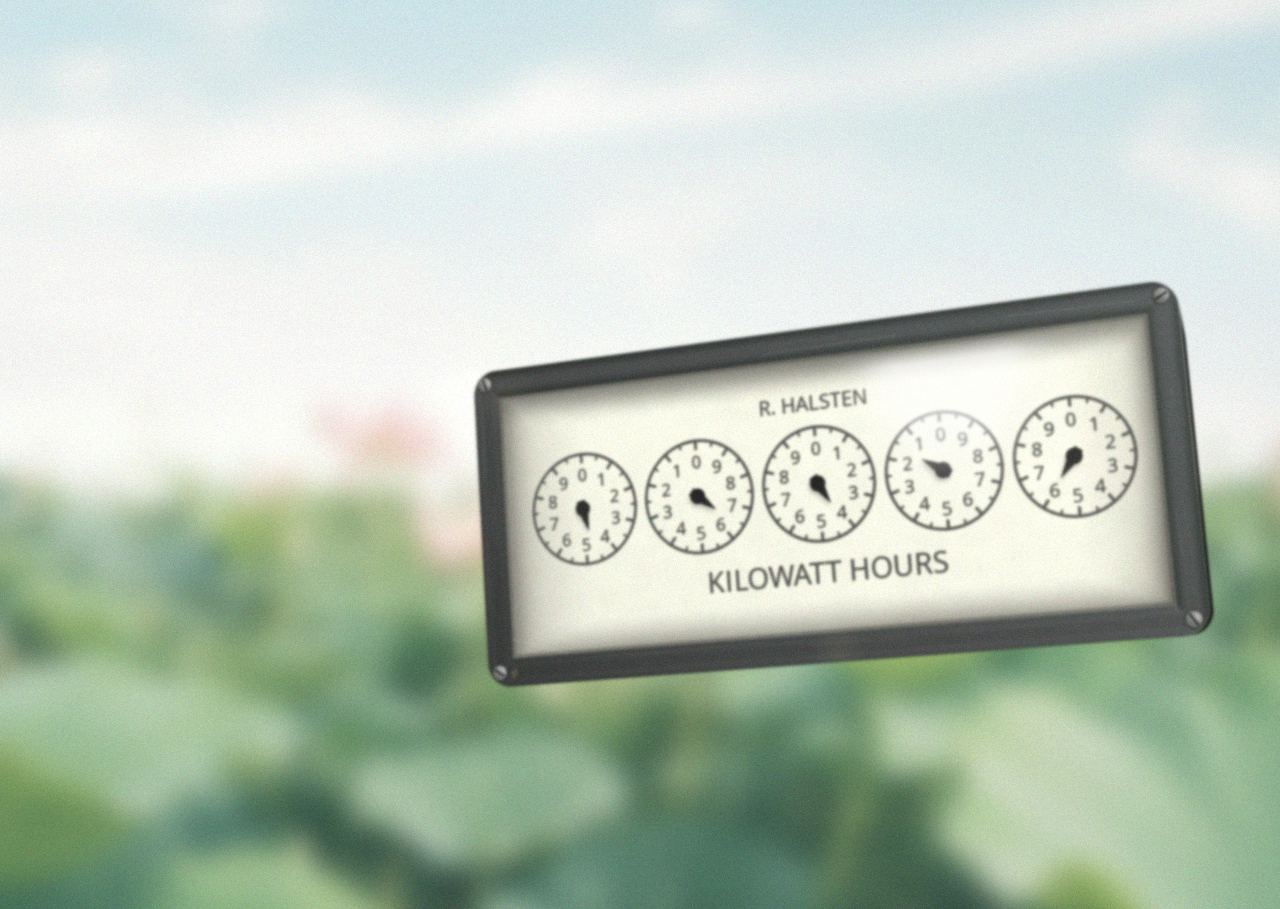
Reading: kWh 46416
